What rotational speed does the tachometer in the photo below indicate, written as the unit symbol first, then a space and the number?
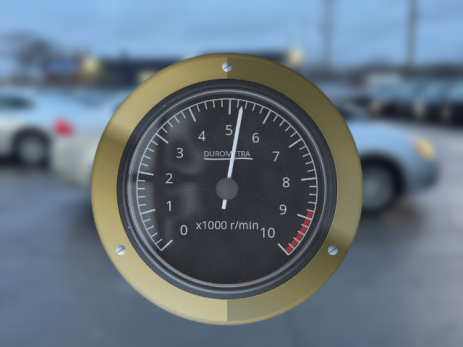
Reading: rpm 5300
